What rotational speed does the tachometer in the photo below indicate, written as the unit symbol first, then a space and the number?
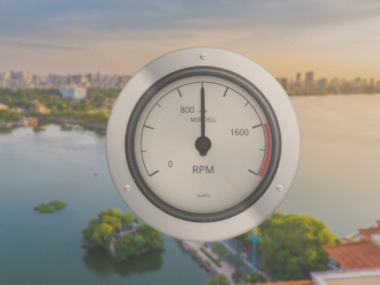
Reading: rpm 1000
